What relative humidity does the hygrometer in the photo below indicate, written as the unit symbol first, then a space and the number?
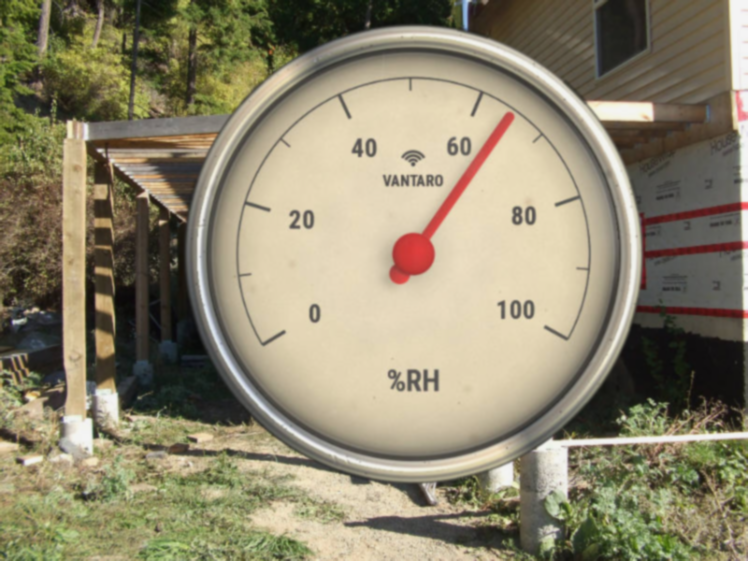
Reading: % 65
